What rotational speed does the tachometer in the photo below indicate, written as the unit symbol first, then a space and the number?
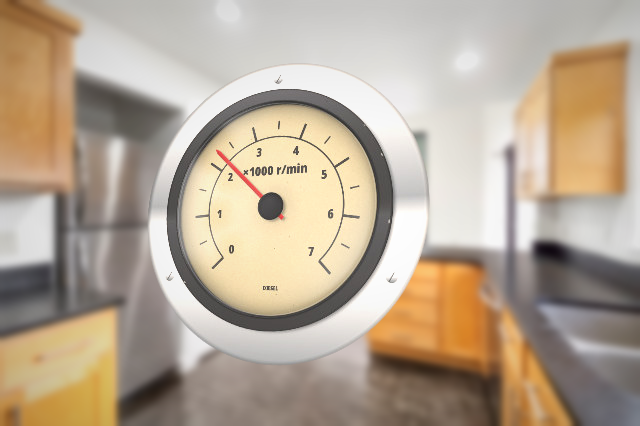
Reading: rpm 2250
